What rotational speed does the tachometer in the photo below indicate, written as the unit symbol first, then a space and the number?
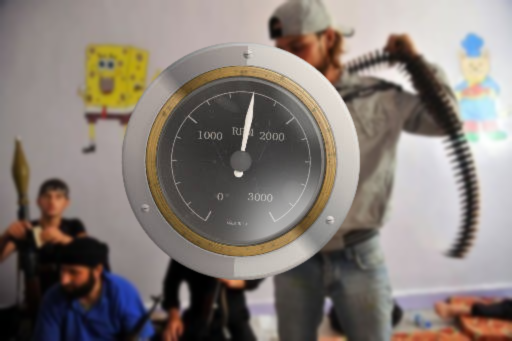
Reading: rpm 1600
